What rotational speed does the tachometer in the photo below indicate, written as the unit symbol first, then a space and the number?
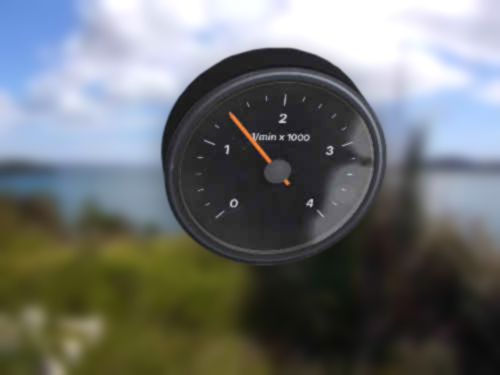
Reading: rpm 1400
